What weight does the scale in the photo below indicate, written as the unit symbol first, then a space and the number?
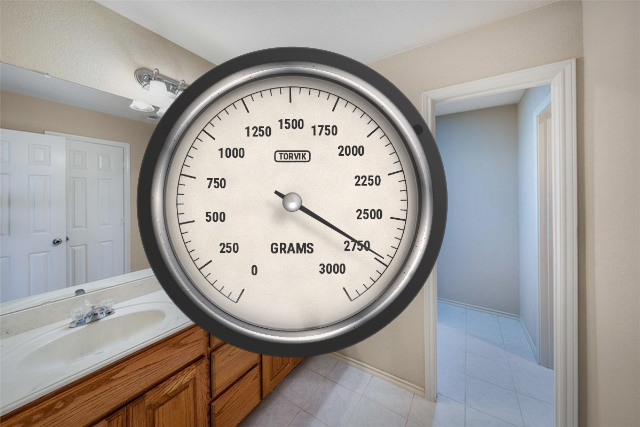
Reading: g 2725
